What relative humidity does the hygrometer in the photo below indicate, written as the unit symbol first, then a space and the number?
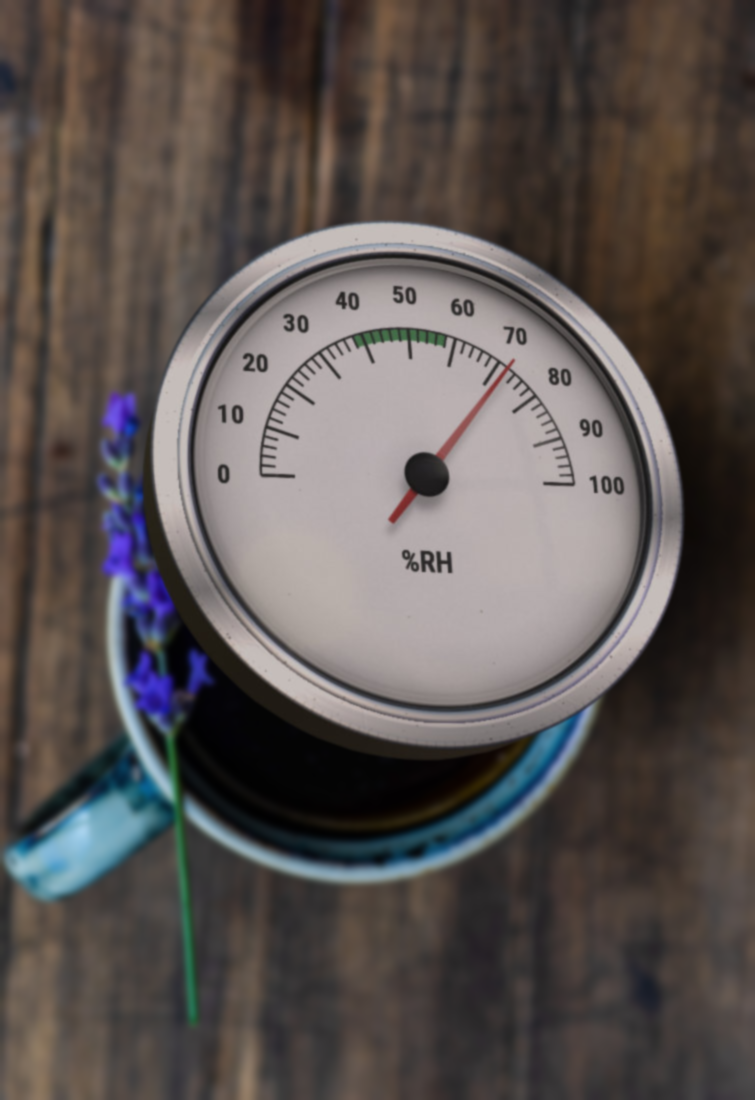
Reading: % 72
